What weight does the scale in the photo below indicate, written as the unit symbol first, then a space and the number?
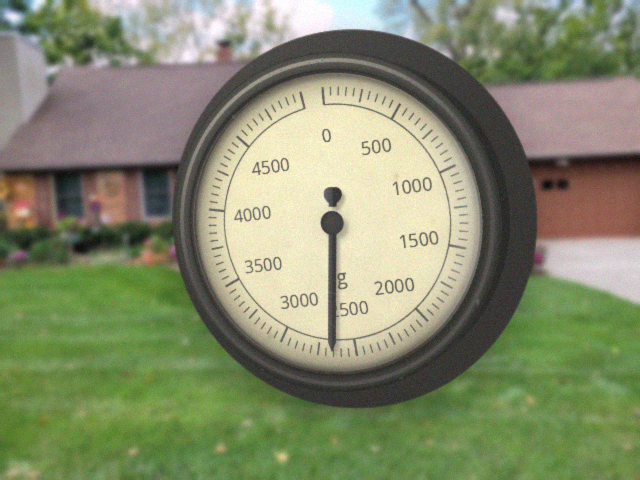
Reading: g 2650
